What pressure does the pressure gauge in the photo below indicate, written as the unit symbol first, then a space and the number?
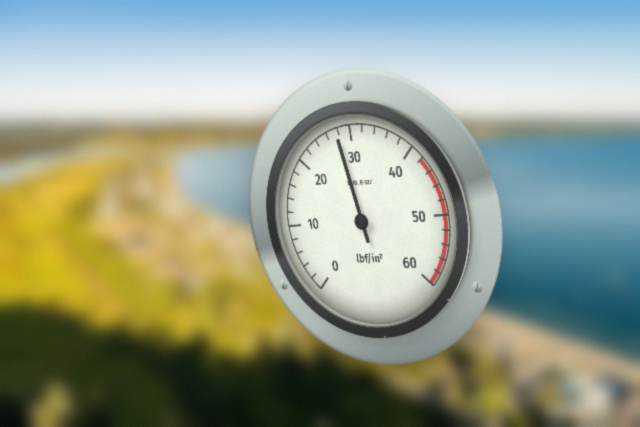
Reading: psi 28
